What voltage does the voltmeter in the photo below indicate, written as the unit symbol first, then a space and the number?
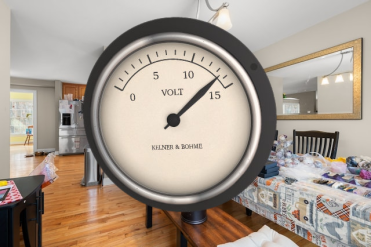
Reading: V 13.5
